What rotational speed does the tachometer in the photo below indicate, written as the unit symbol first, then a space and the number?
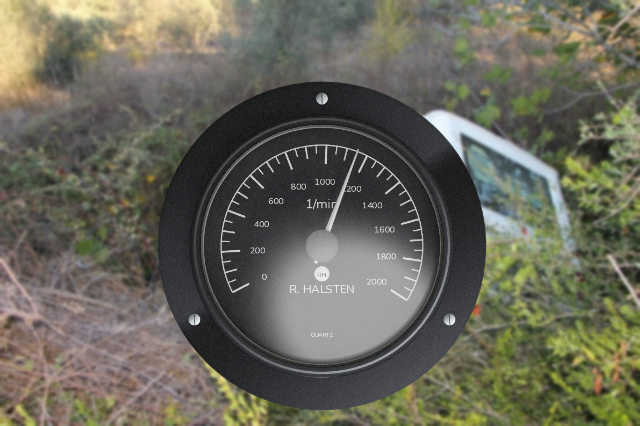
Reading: rpm 1150
